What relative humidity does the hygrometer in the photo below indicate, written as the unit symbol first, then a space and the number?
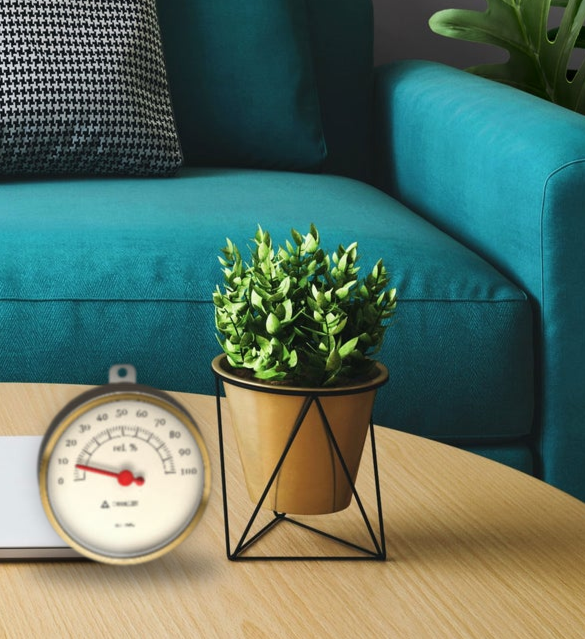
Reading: % 10
